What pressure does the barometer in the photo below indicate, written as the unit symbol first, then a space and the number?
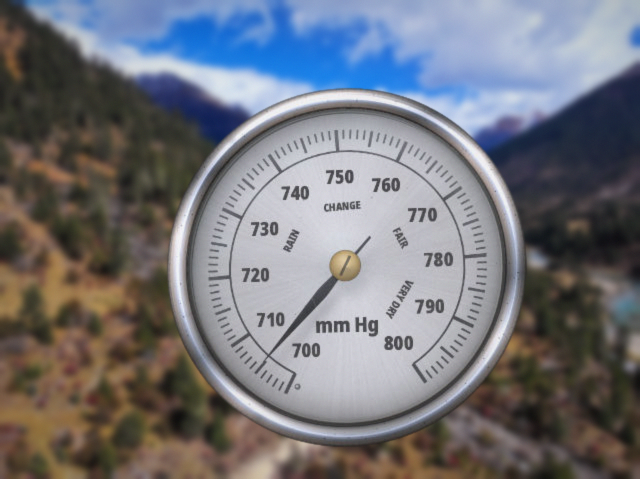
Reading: mmHg 705
